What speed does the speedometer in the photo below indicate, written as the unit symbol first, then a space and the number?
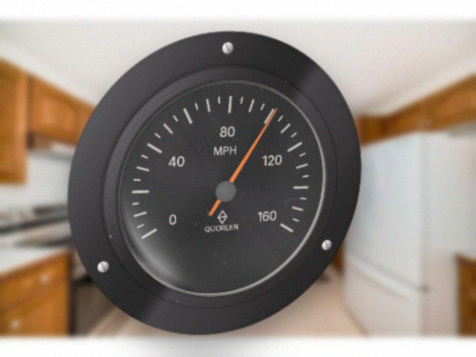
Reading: mph 100
